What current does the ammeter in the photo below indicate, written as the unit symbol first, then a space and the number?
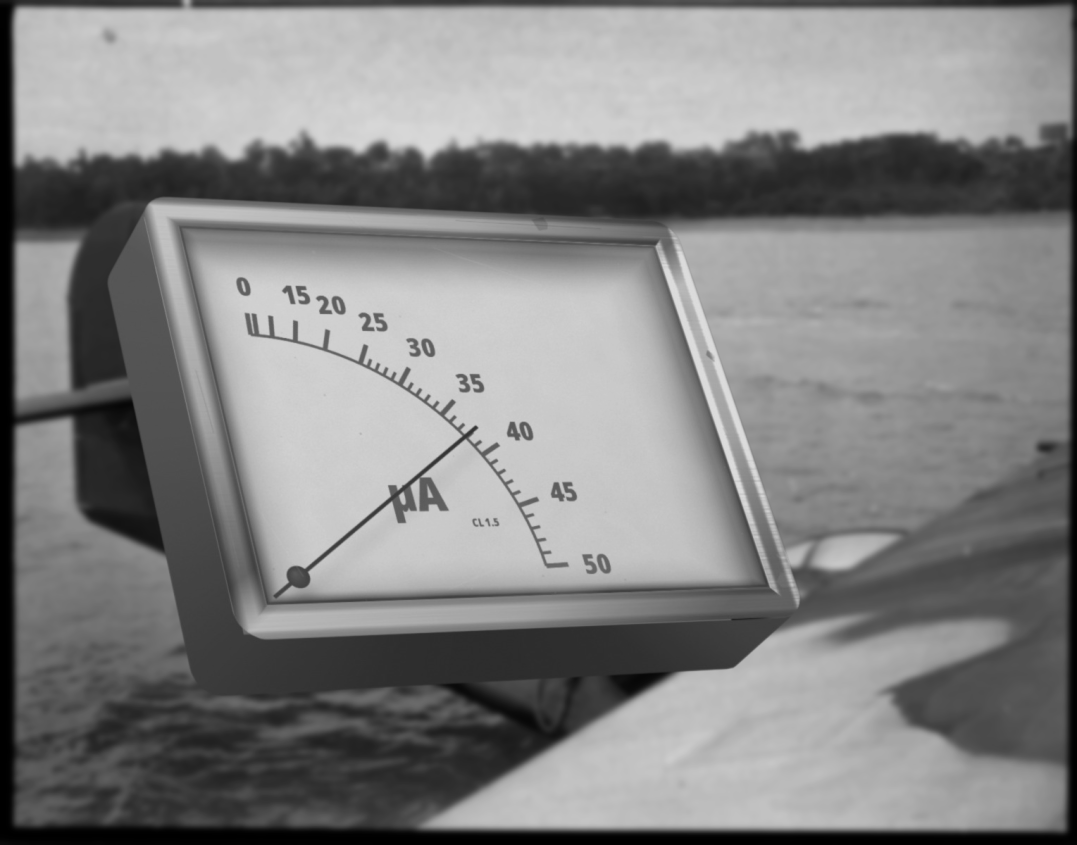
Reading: µA 38
